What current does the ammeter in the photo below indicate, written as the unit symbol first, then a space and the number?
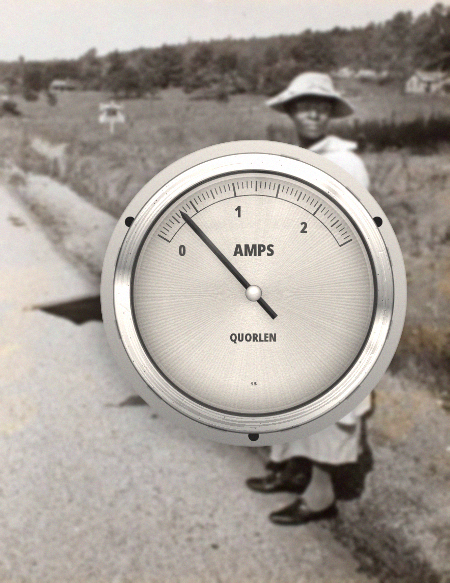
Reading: A 0.35
